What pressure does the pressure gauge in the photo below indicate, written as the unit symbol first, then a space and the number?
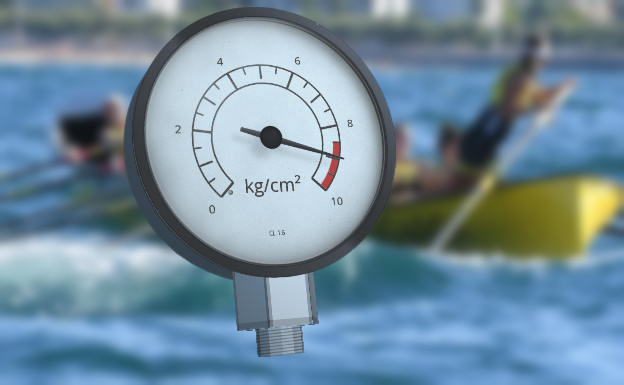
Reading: kg/cm² 9
